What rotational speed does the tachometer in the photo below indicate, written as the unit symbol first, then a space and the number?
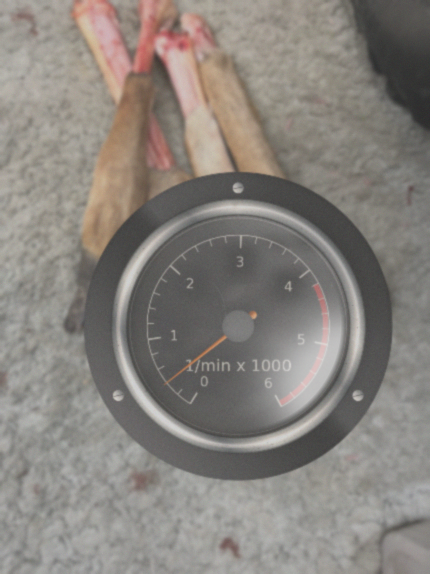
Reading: rpm 400
